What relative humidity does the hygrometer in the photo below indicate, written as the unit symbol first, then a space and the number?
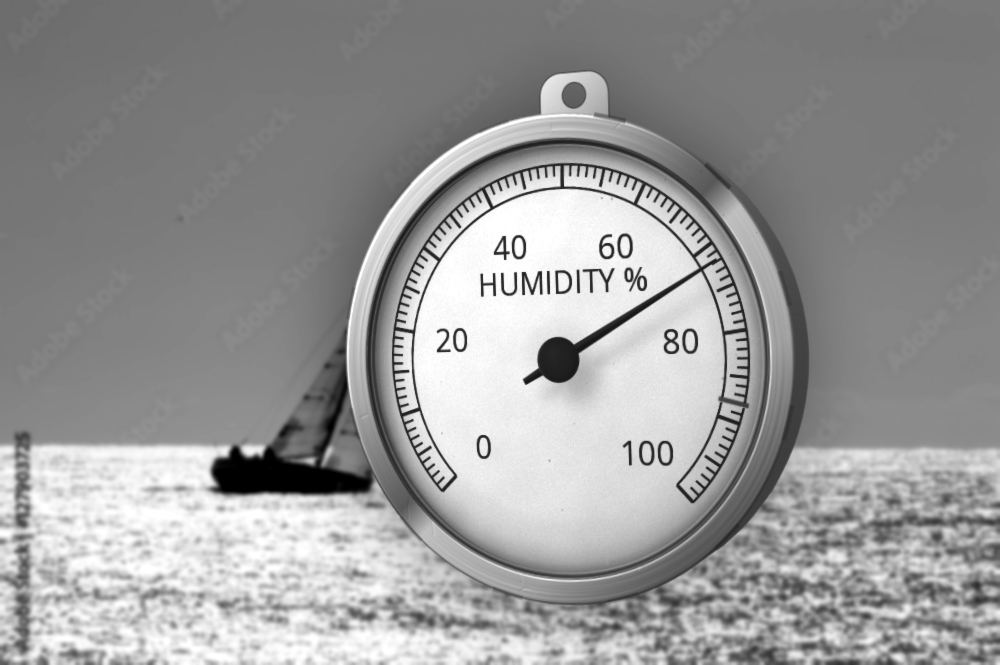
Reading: % 72
